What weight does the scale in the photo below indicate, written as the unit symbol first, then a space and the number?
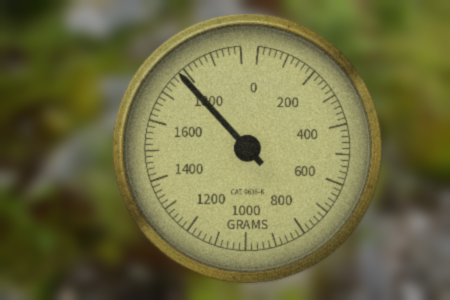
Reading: g 1780
